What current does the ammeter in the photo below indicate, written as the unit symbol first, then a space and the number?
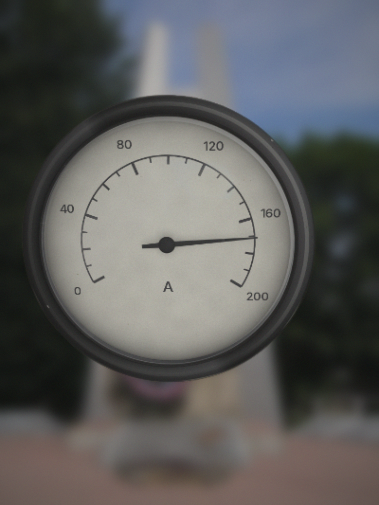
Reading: A 170
